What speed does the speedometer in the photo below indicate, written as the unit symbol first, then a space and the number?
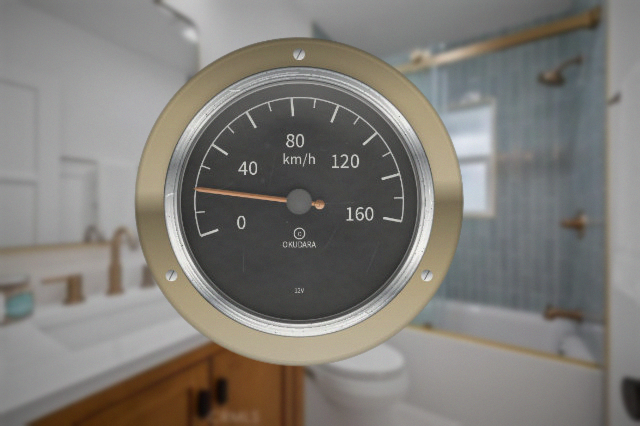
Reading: km/h 20
